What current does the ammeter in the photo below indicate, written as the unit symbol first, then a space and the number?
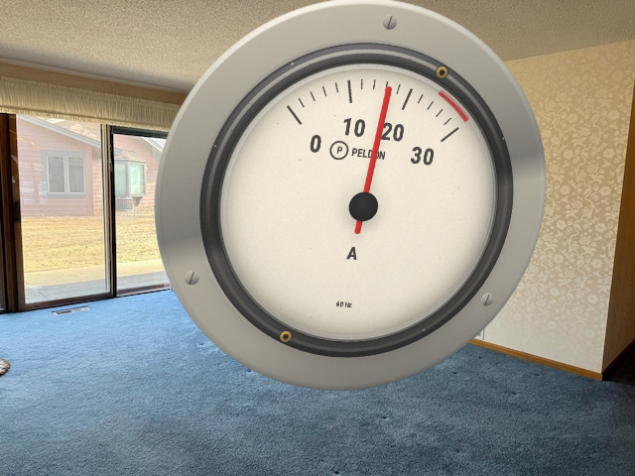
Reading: A 16
